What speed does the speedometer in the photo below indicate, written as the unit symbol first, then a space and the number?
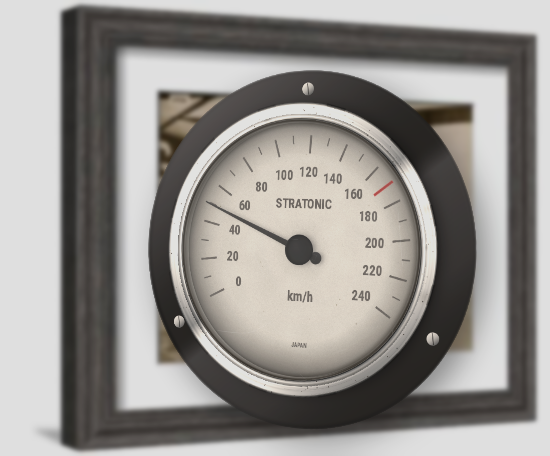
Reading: km/h 50
